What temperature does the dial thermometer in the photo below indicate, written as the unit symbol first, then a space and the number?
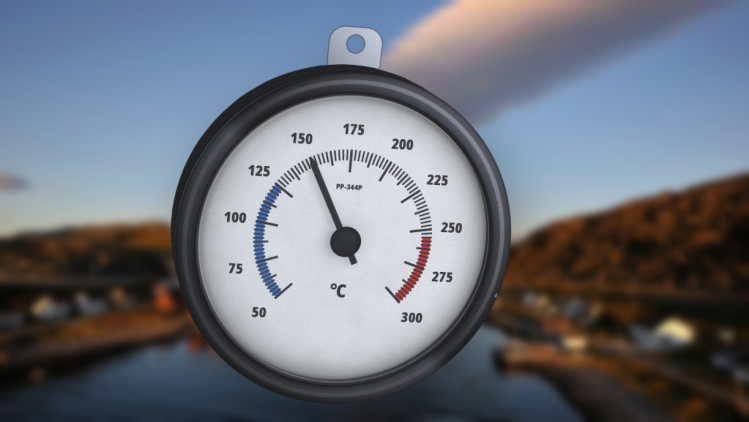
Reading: °C 150
